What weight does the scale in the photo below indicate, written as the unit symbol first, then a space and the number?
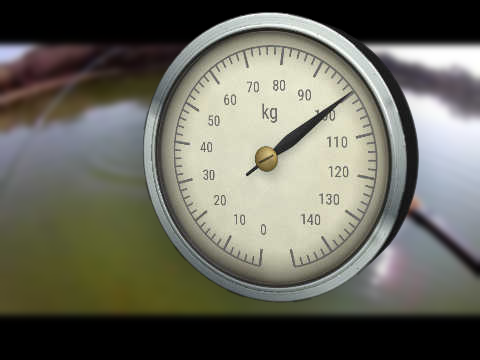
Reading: kg 100
